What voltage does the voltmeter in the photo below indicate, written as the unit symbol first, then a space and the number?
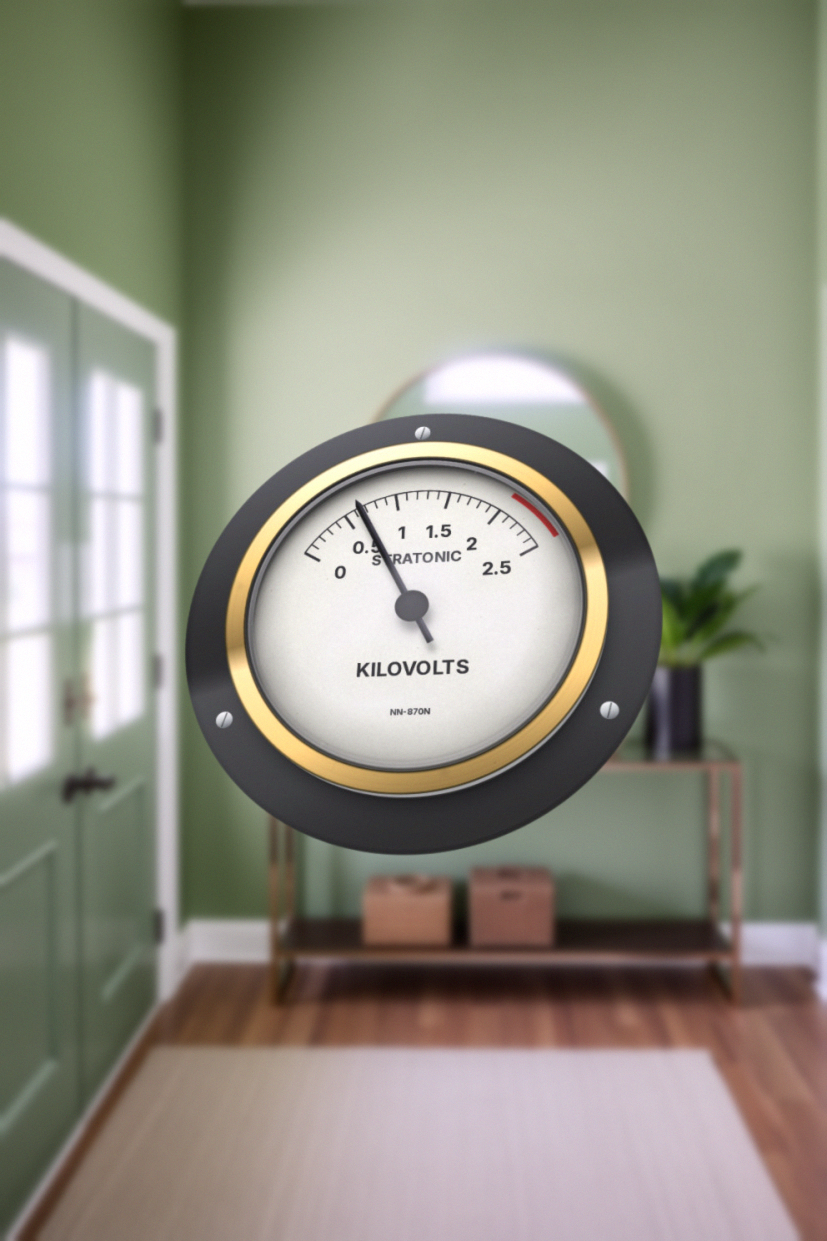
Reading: kV 0.65
